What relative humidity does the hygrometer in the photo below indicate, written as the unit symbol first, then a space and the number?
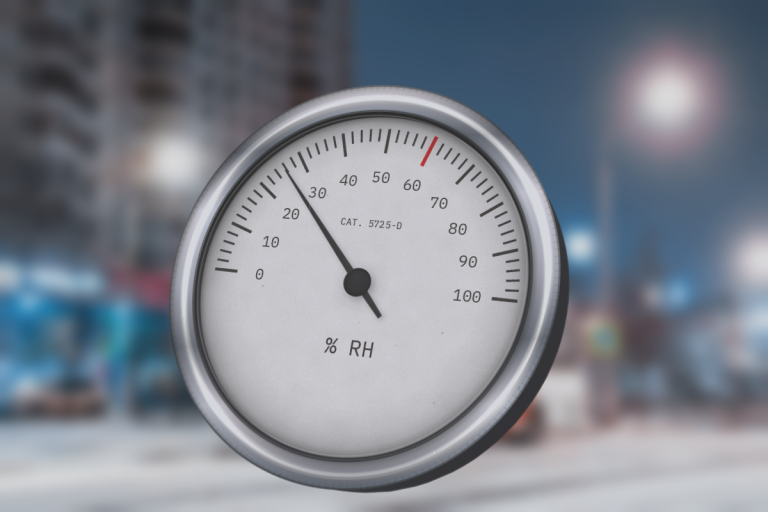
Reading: % 26
